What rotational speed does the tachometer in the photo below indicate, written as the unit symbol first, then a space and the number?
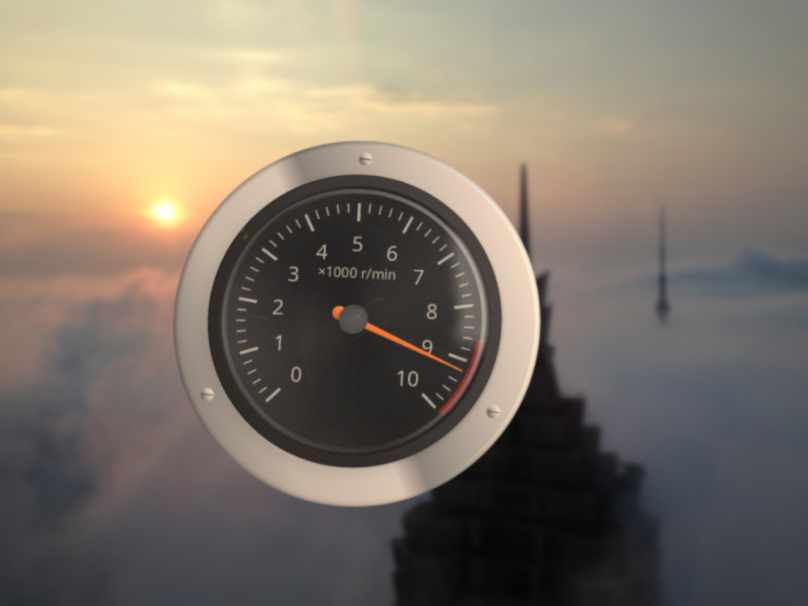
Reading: rpm 9200
